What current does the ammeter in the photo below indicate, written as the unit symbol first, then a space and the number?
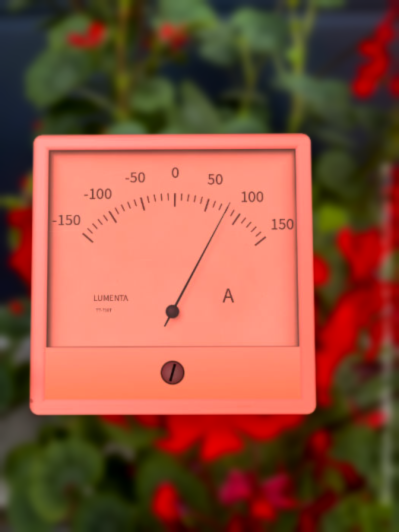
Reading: A 80
